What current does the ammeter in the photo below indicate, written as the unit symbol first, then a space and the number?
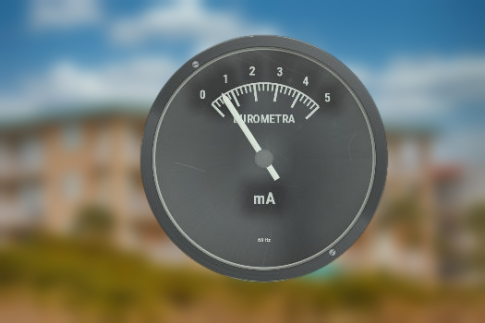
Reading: mA 0.6
